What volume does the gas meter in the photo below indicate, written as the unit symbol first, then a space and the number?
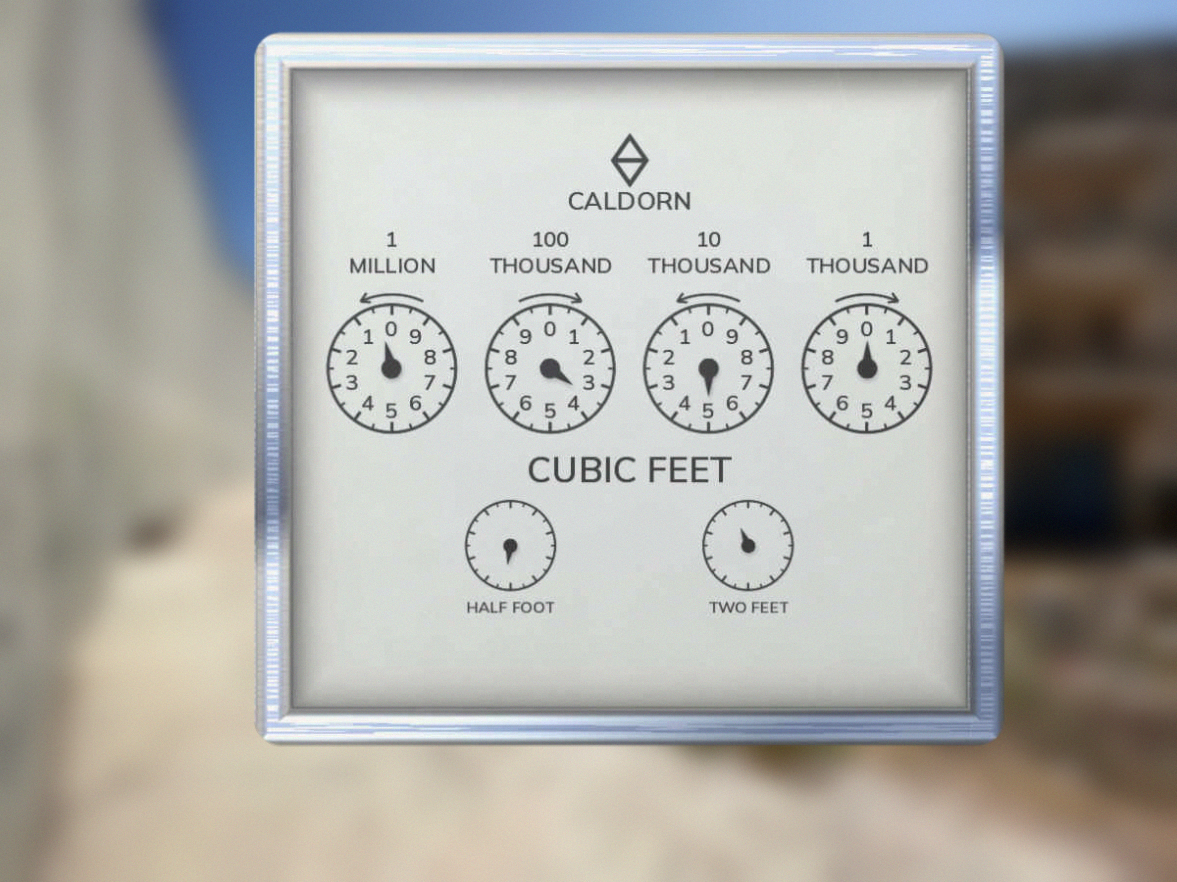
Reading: ft³ 35000
